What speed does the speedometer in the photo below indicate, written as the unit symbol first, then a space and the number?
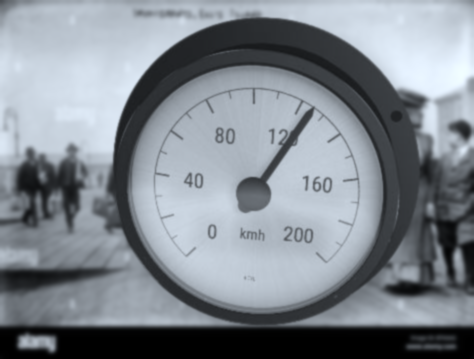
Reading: km/h 125
